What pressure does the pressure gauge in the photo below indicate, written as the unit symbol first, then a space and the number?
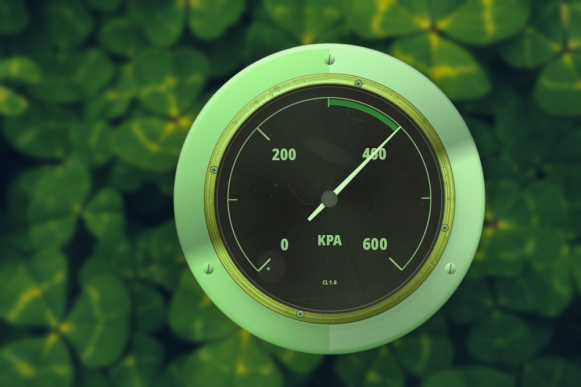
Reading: kPa 400
